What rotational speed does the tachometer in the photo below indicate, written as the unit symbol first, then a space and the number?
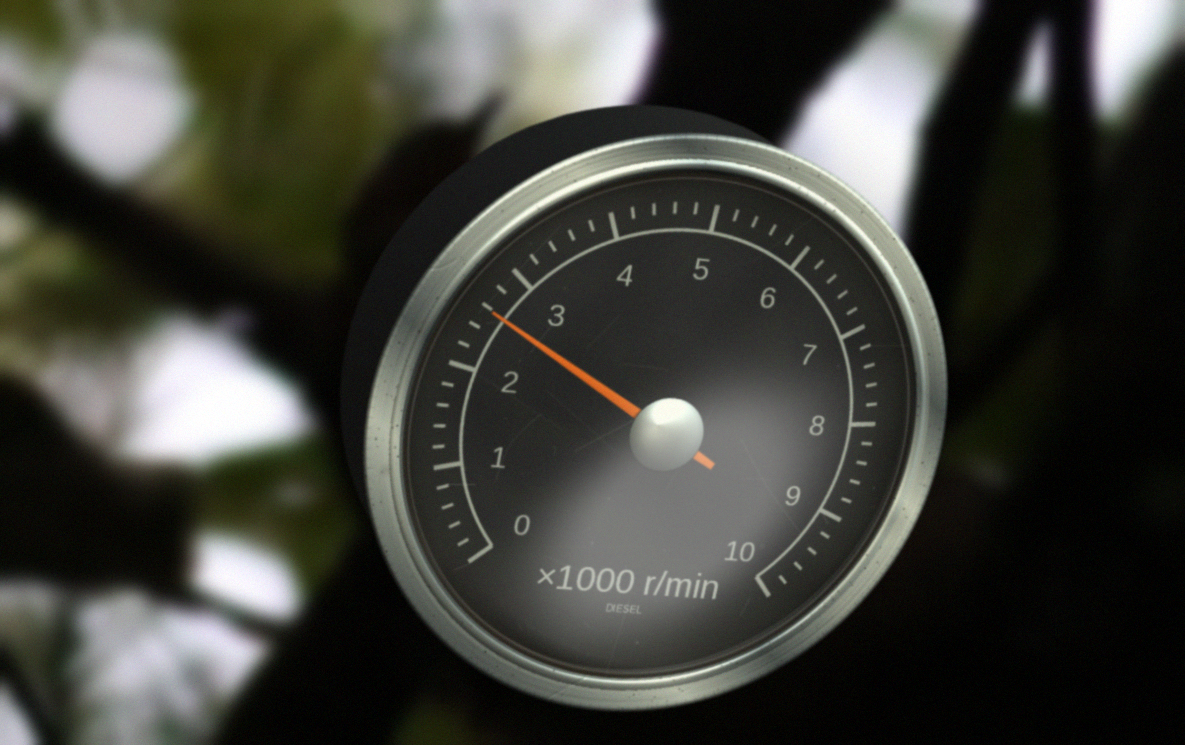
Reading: rpm 2600
